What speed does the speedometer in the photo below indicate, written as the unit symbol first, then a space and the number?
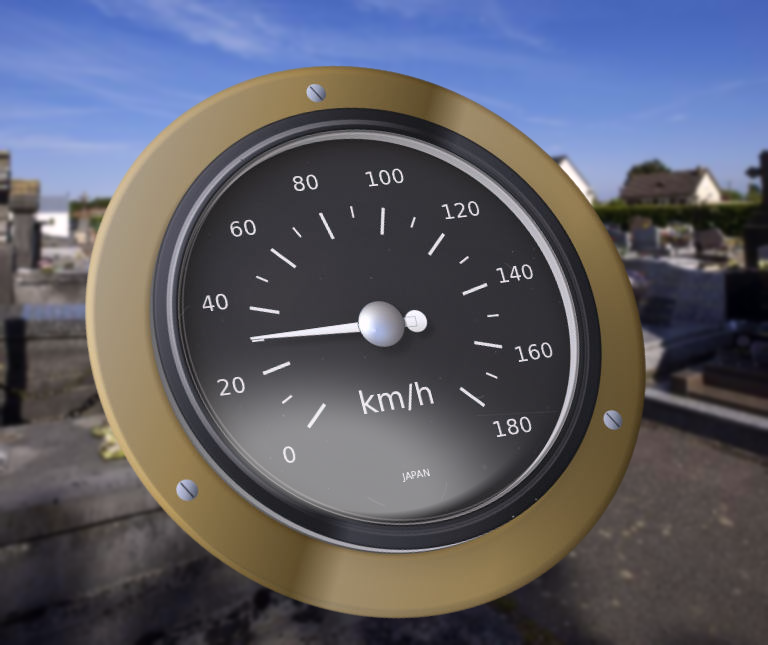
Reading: km/h 30
